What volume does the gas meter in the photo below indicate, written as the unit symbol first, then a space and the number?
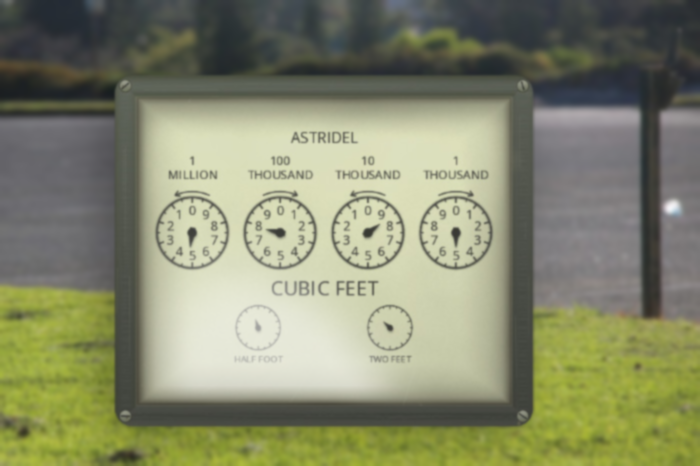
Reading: ft³ 478500
